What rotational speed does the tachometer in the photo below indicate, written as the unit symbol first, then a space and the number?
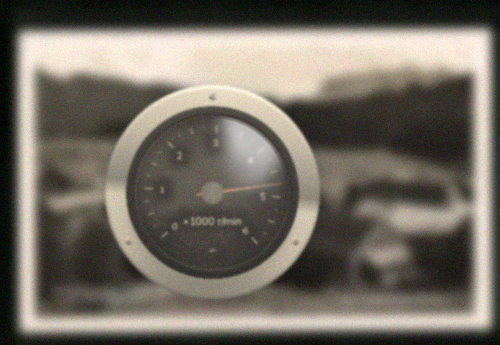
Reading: rpm 4750
